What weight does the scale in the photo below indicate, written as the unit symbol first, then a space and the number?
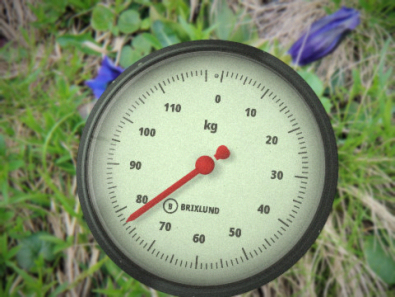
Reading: kg 77
